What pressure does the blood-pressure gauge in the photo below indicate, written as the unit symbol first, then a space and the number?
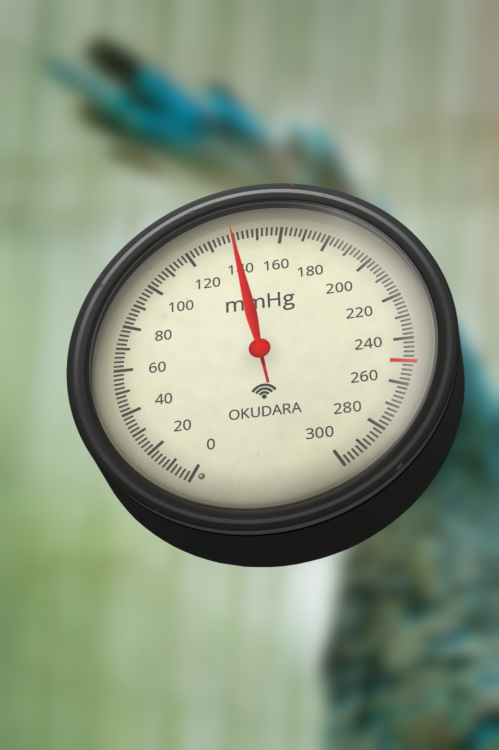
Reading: mmHg 140
